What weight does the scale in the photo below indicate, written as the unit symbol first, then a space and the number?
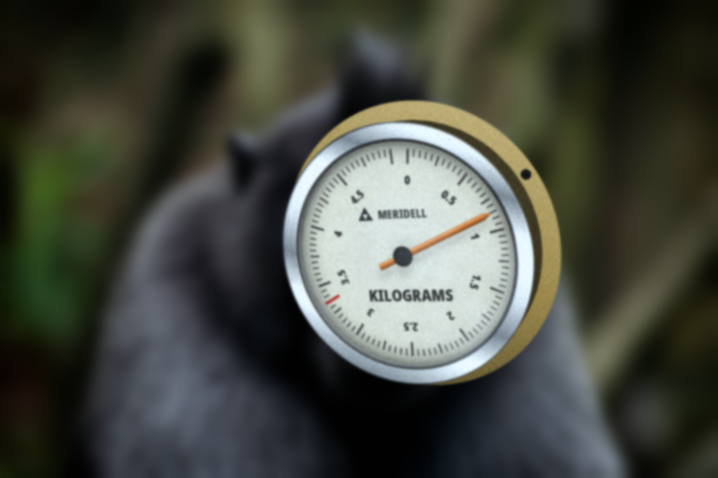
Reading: kg 0.85
